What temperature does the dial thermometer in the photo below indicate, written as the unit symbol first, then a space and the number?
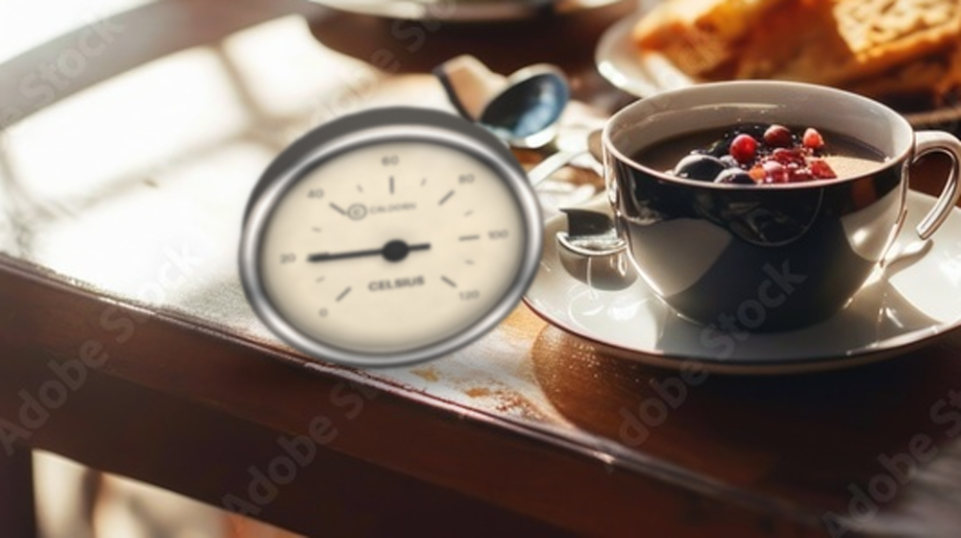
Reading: °C 20
